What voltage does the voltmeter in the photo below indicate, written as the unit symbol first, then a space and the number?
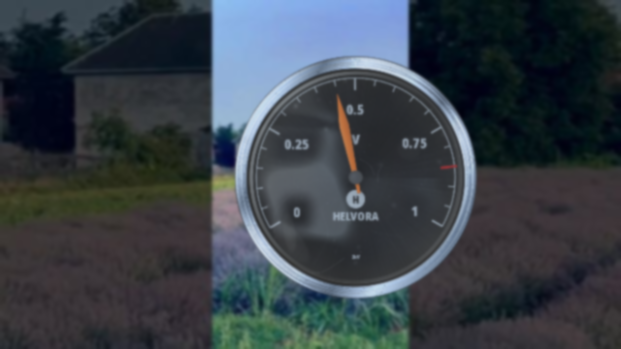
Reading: V 0.45
